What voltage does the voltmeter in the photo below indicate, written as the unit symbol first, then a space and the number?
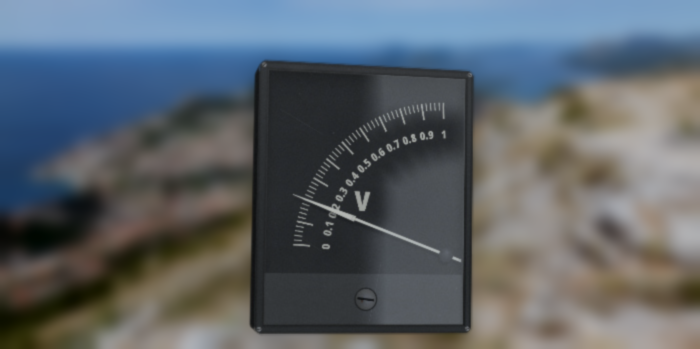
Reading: V 0.2
